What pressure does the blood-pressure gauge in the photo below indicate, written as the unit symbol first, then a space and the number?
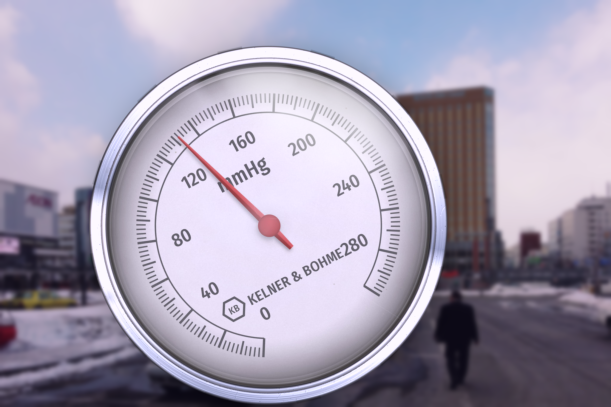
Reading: mmHg 132
